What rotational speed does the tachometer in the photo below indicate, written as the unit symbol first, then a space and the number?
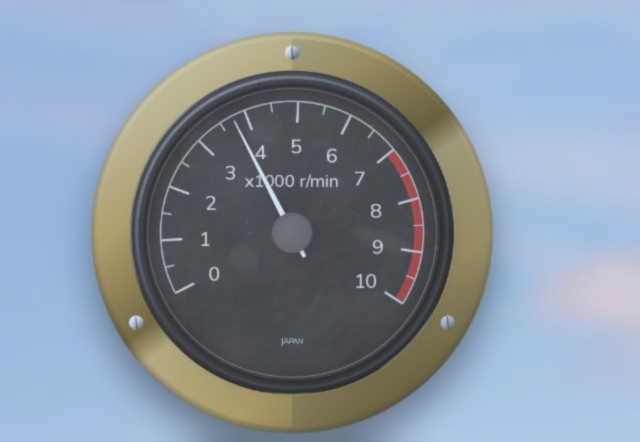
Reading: rpm 3750
